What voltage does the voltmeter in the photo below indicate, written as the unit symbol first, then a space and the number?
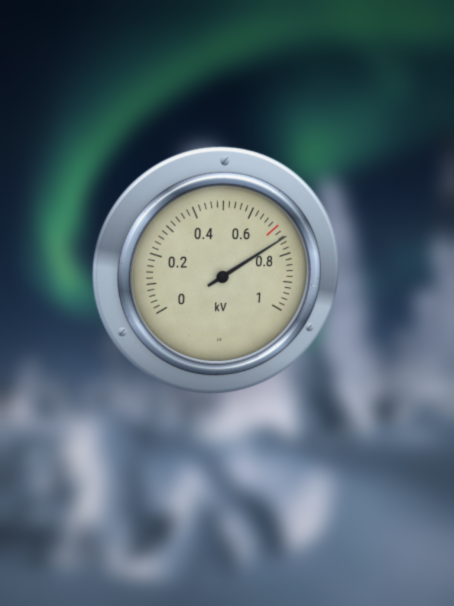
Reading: kV 0.74
